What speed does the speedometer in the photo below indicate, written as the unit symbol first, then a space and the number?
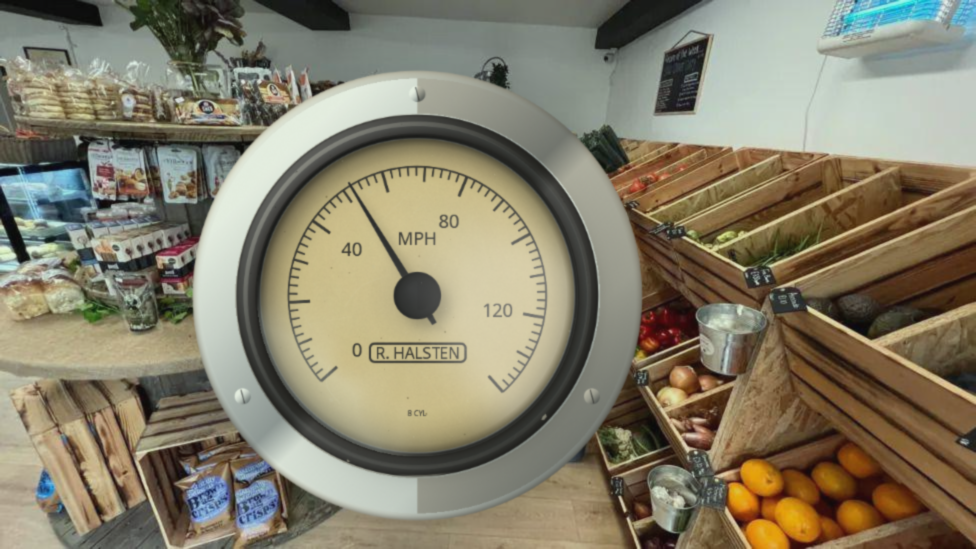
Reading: mph 52
